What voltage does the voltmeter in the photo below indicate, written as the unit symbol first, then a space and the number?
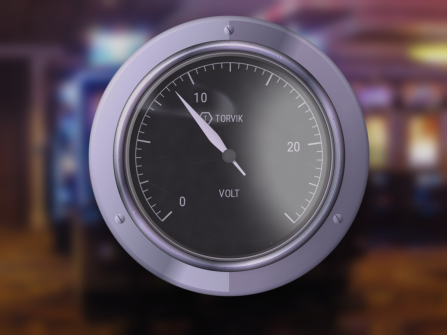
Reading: V 8.75
